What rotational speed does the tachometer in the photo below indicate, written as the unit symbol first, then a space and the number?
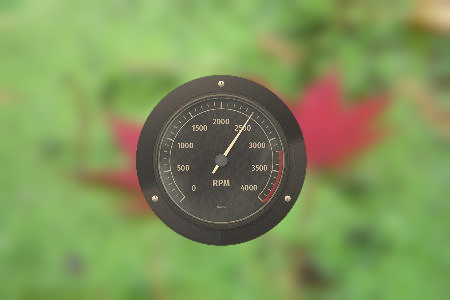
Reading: rpm 2500
